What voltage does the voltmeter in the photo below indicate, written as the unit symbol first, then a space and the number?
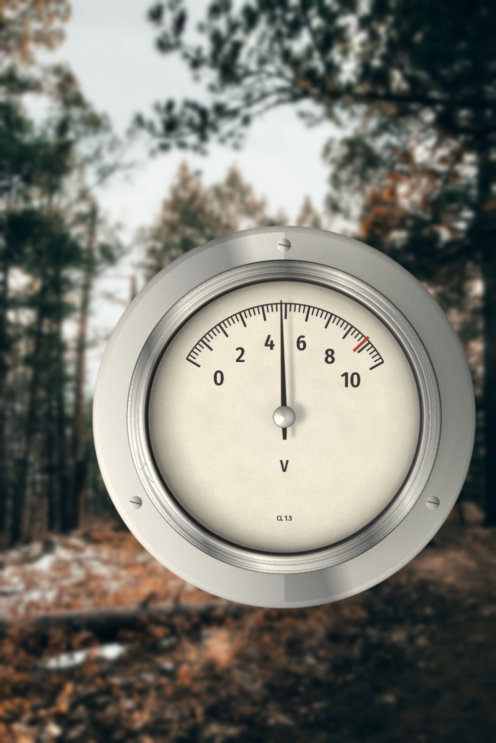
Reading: V 4.8
